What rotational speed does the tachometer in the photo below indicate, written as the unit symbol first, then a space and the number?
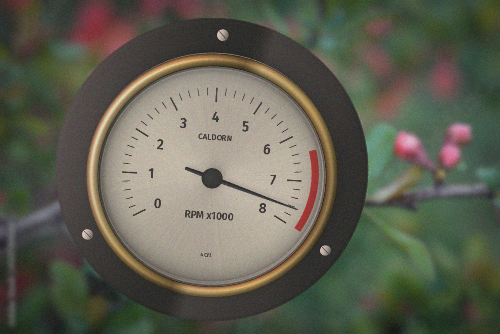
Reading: rpm 7600
